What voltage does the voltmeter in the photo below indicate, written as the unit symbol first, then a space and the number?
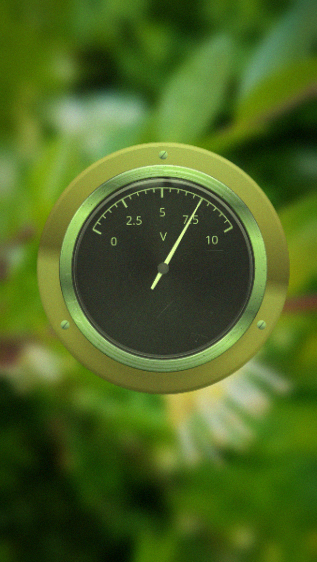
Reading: V 7.5
